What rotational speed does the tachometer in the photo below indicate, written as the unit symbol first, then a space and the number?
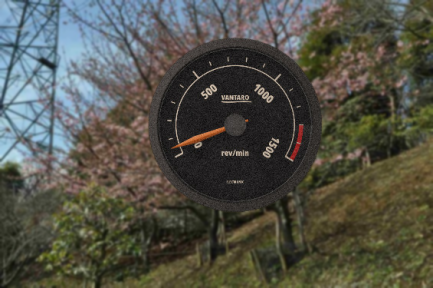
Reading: rpm 50
